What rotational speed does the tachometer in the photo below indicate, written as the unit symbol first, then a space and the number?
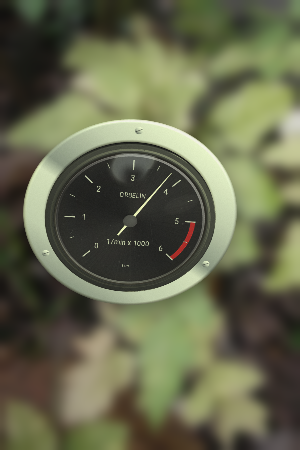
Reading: rpm 3750
